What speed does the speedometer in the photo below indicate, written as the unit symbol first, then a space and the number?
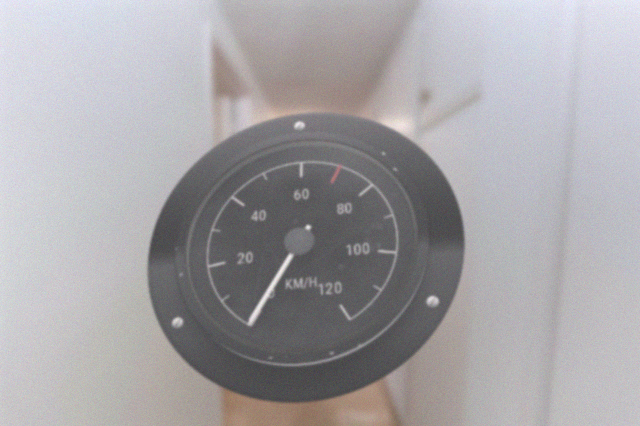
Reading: km/h 0
